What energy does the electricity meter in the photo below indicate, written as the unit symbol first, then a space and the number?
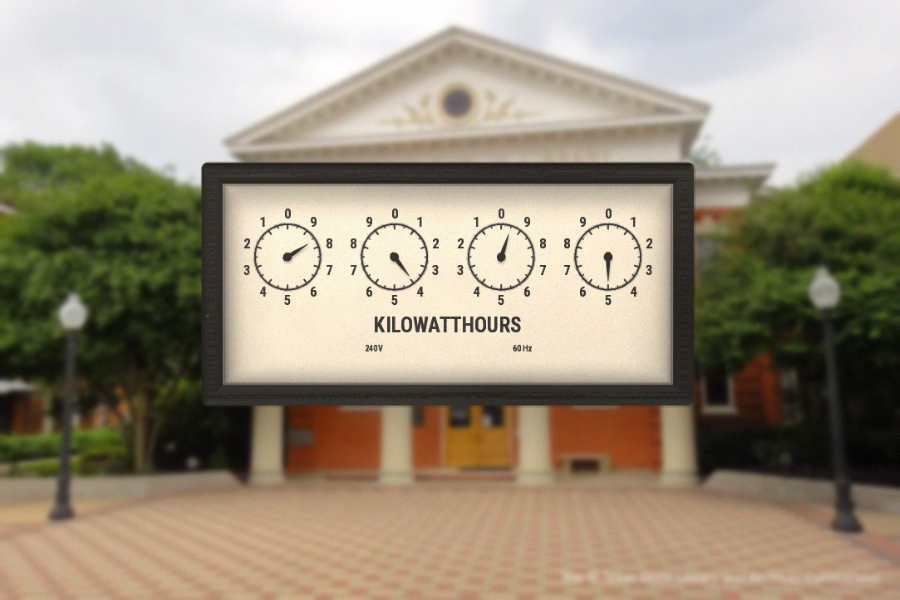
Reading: kWh 8395
